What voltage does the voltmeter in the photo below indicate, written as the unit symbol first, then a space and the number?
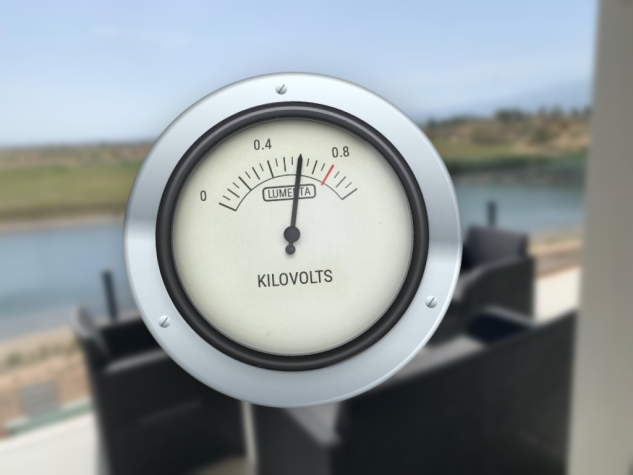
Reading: kV 0.6
